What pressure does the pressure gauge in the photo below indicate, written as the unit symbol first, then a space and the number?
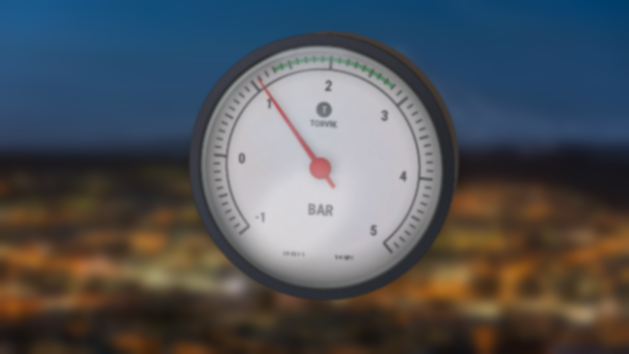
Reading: bar 1.1
